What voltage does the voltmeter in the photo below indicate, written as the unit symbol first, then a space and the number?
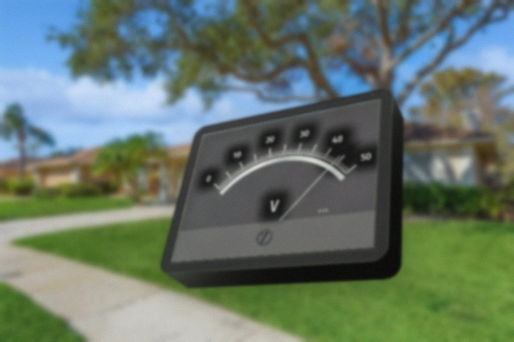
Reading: V 45
